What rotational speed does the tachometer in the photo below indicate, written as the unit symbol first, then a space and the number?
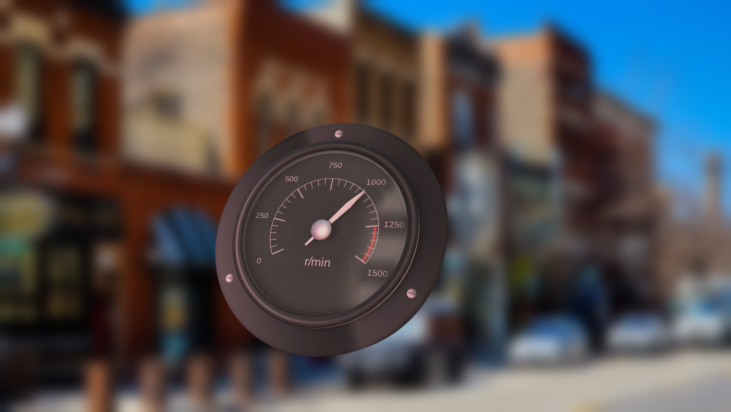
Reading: rpm 1000
